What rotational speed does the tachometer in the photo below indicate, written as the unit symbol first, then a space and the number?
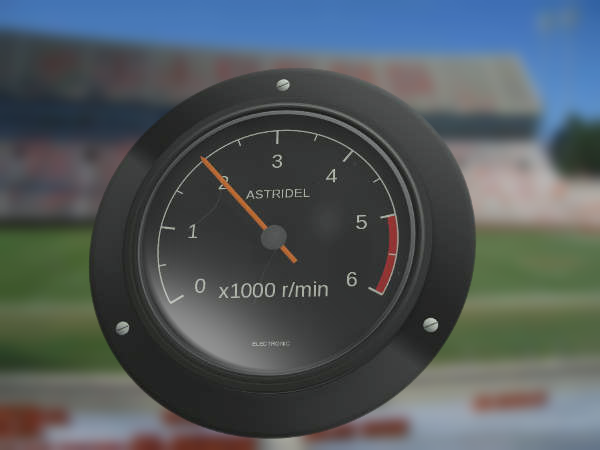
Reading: rpm 2000
